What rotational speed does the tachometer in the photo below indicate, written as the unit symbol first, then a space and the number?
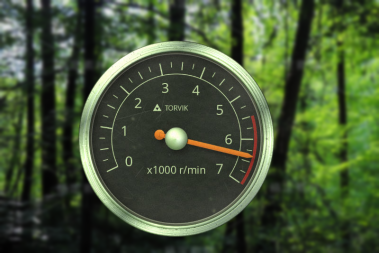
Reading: rpm 6375
